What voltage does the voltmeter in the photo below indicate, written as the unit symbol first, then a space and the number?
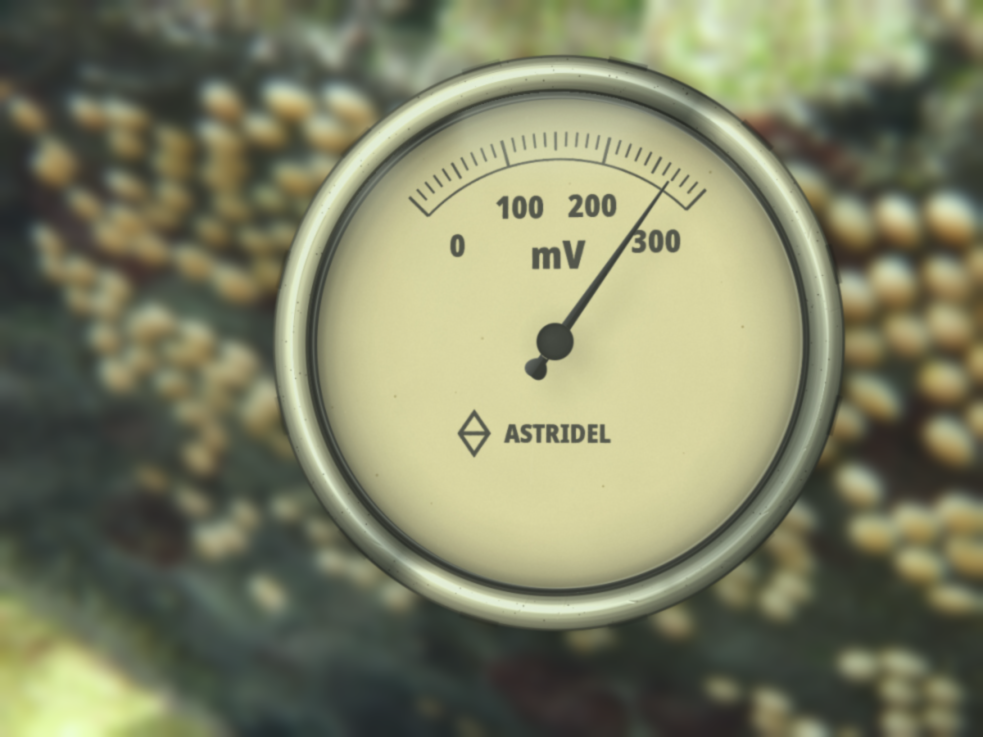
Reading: mV 270
